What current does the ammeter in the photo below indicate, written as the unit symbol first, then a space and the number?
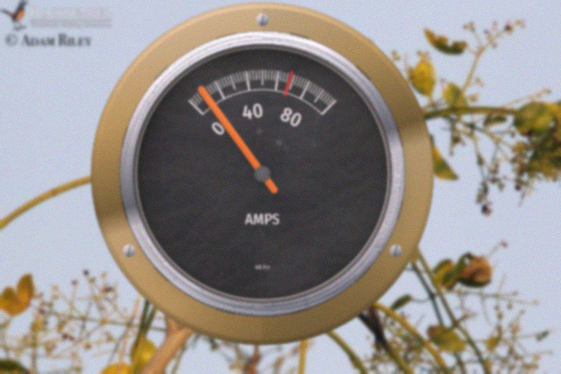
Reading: A 10
